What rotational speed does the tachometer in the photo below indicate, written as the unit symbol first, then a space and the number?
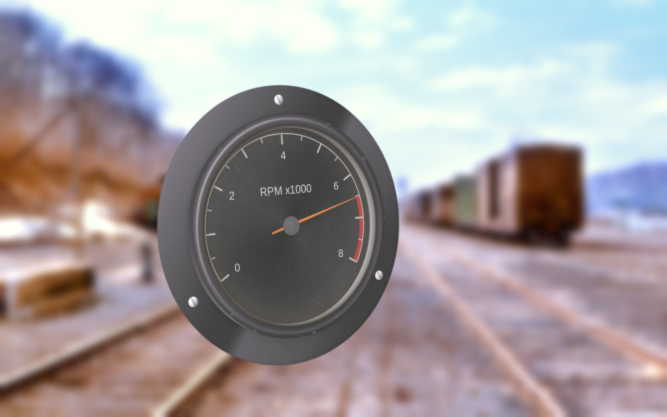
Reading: rpm 6500
